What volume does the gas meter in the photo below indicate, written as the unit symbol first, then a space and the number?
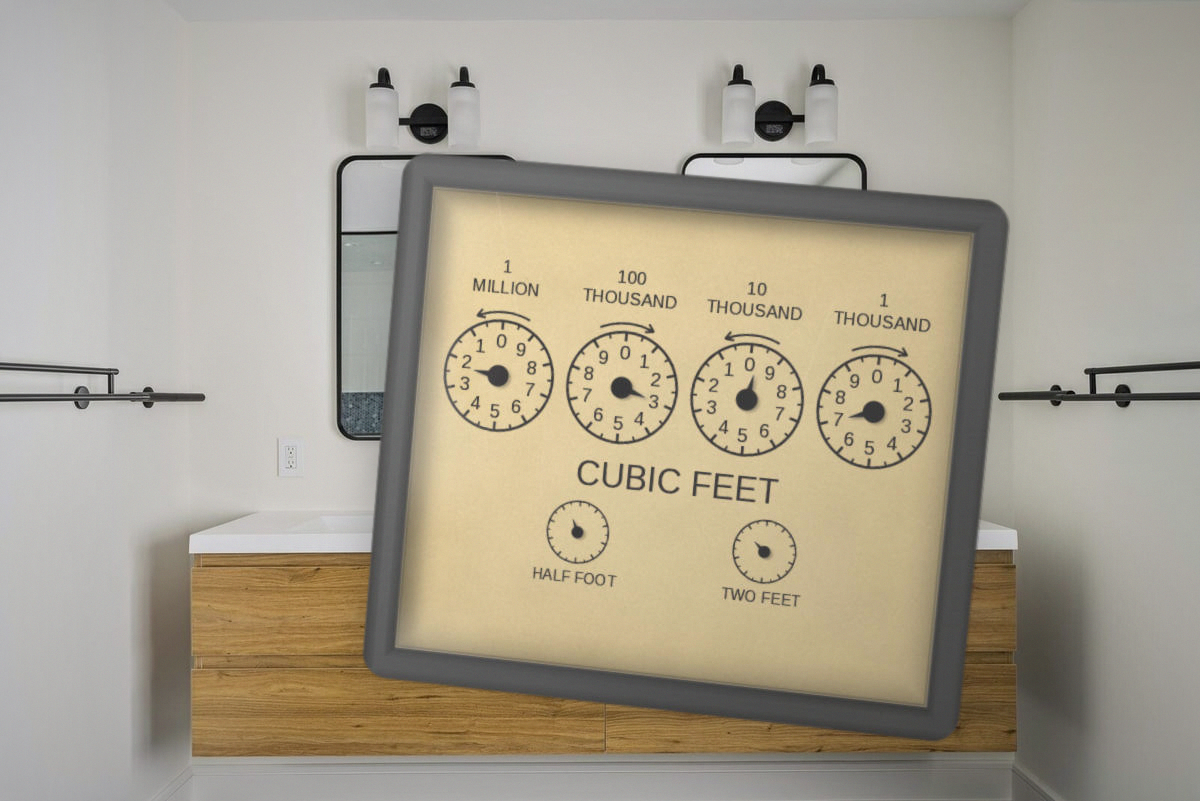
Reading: ft³ 229700
